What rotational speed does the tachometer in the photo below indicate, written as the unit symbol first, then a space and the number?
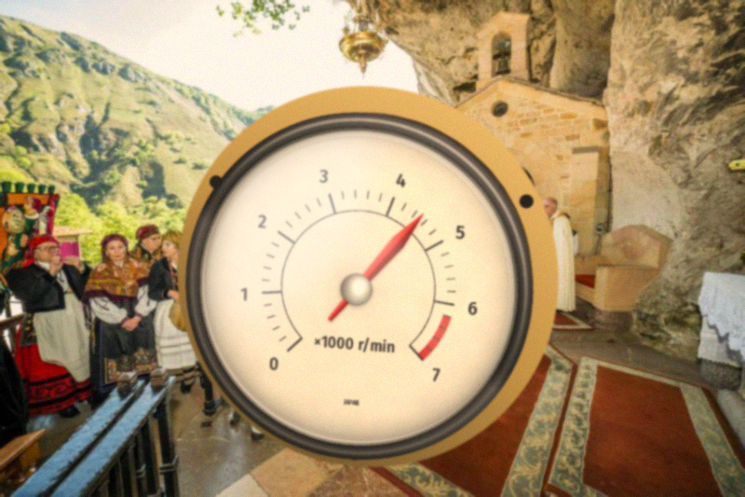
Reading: rpm 4500
